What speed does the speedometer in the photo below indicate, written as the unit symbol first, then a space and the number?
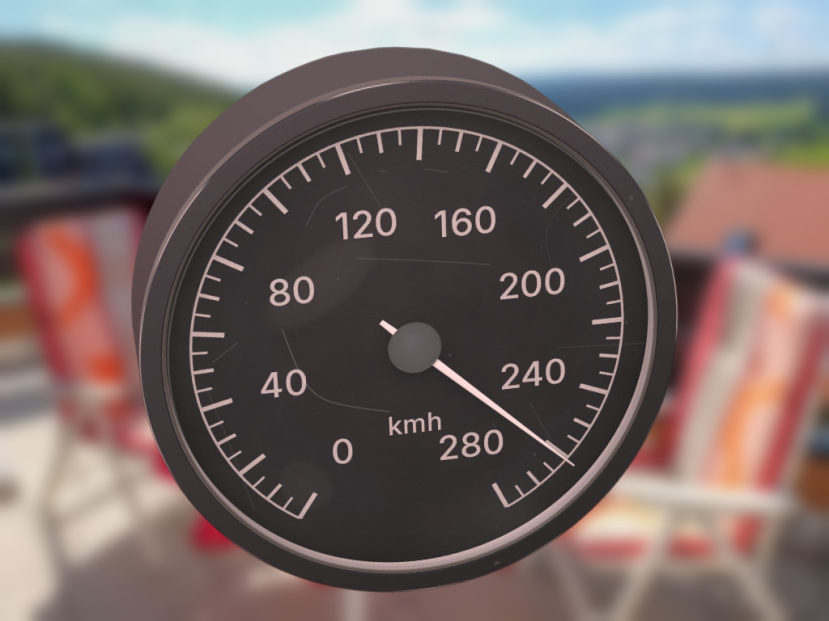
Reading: km/h 260
